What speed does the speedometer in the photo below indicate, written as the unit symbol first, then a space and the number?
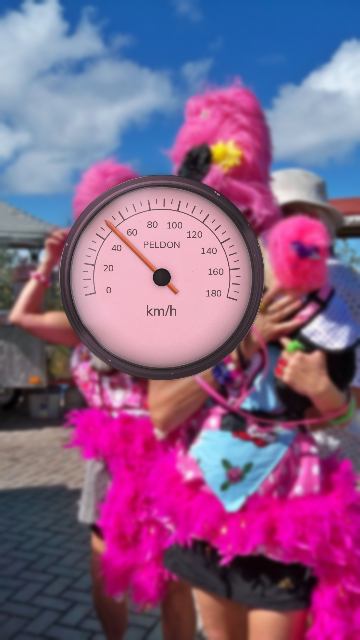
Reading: km/h 50
